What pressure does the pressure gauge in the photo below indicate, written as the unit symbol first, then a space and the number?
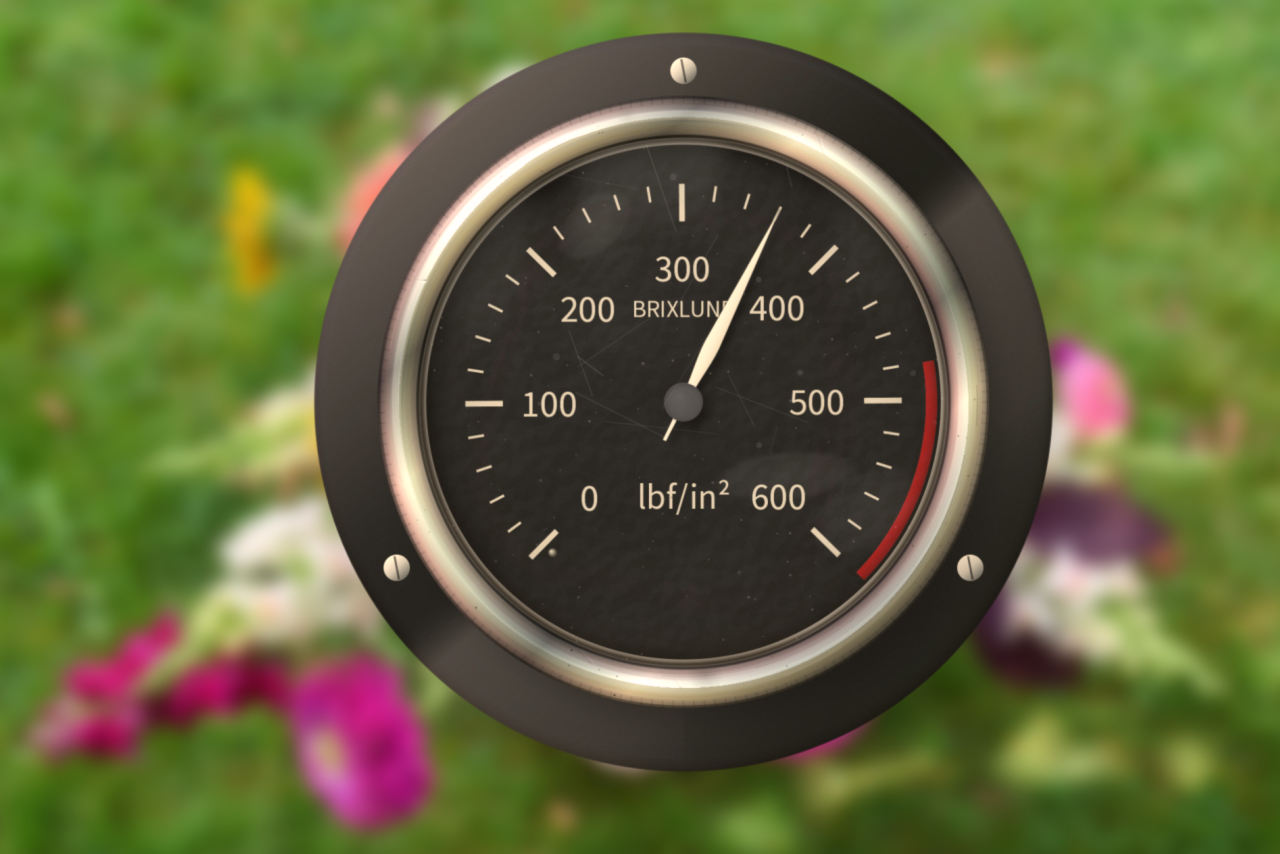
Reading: psi 360
